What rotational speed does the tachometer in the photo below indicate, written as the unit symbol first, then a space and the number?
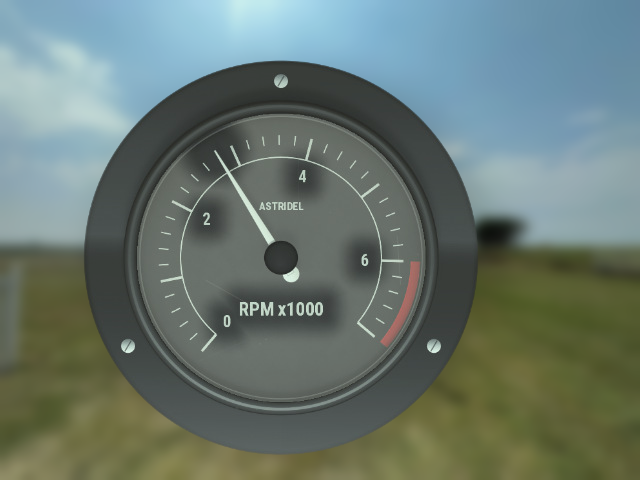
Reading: rpm 2800
